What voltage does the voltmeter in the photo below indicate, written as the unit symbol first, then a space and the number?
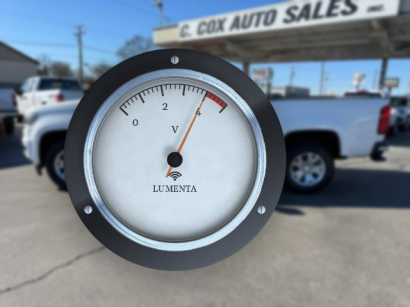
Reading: V 4
